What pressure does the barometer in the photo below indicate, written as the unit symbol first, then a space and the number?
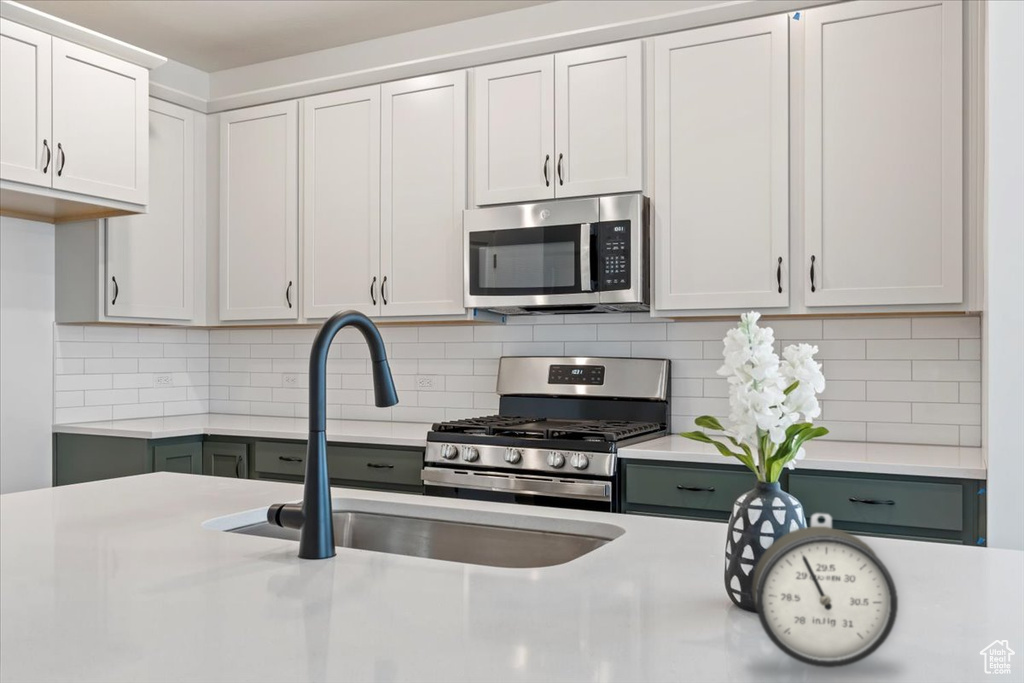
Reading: inHg 29.2
